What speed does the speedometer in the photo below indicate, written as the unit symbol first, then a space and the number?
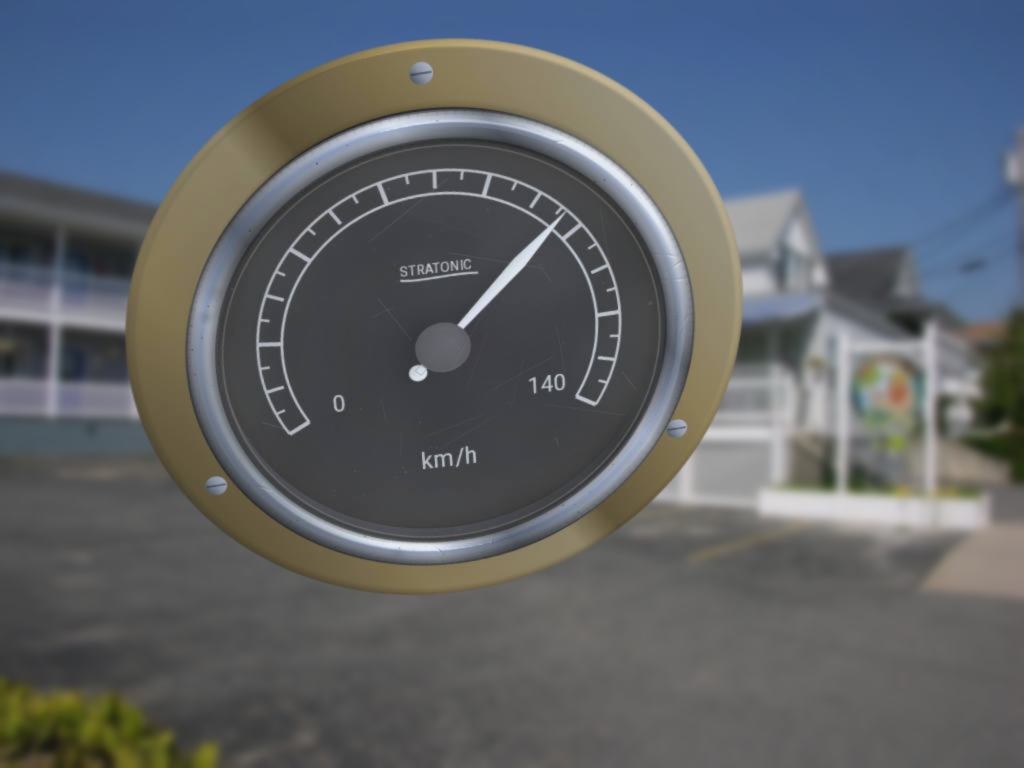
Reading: km/h 95
